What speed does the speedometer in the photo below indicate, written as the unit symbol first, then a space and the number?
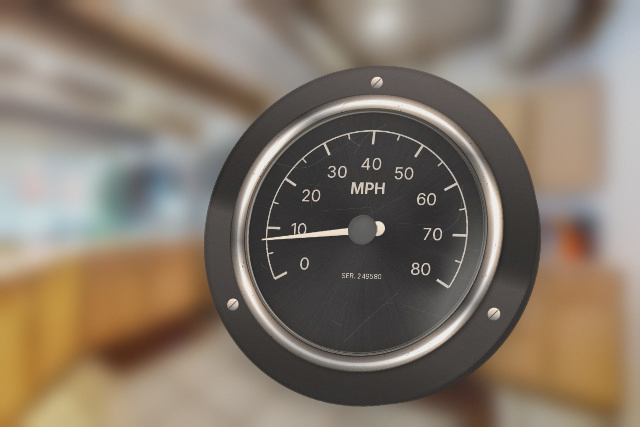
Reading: mph 7.5
